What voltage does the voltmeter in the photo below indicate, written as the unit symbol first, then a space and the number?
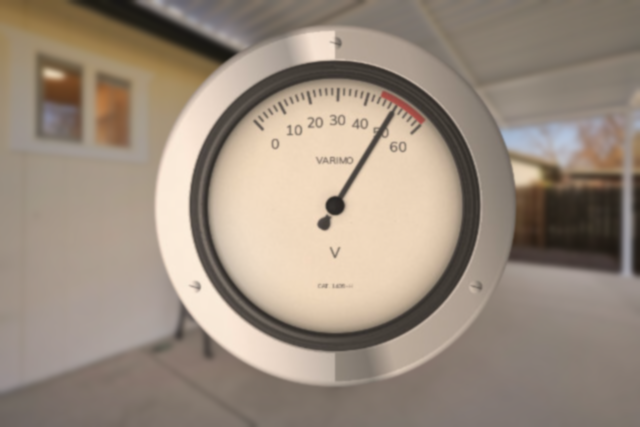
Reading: V 50
